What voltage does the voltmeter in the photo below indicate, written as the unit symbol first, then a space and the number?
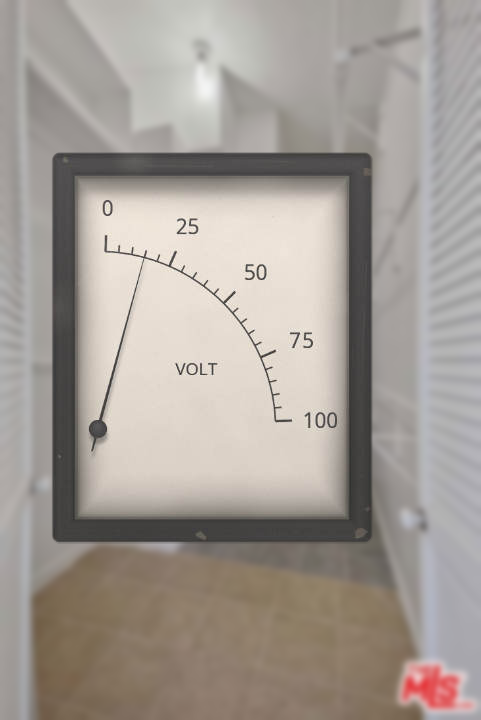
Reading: V 15
